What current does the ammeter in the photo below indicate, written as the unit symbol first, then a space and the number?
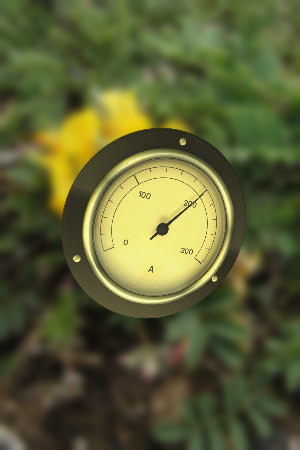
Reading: A 200
